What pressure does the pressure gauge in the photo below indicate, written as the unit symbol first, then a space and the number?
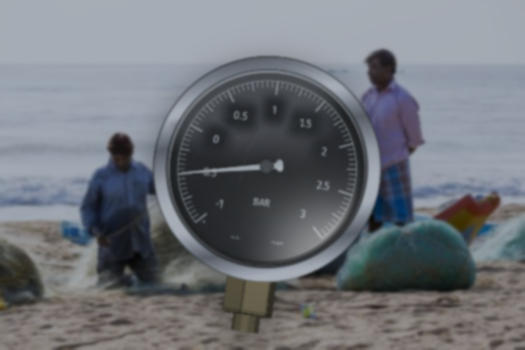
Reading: bar -0.5
